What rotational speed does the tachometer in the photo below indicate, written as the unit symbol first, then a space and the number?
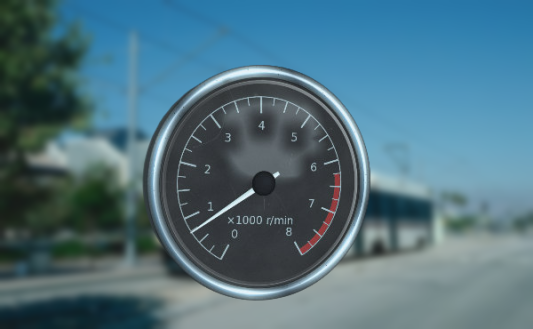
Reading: rpm 750
